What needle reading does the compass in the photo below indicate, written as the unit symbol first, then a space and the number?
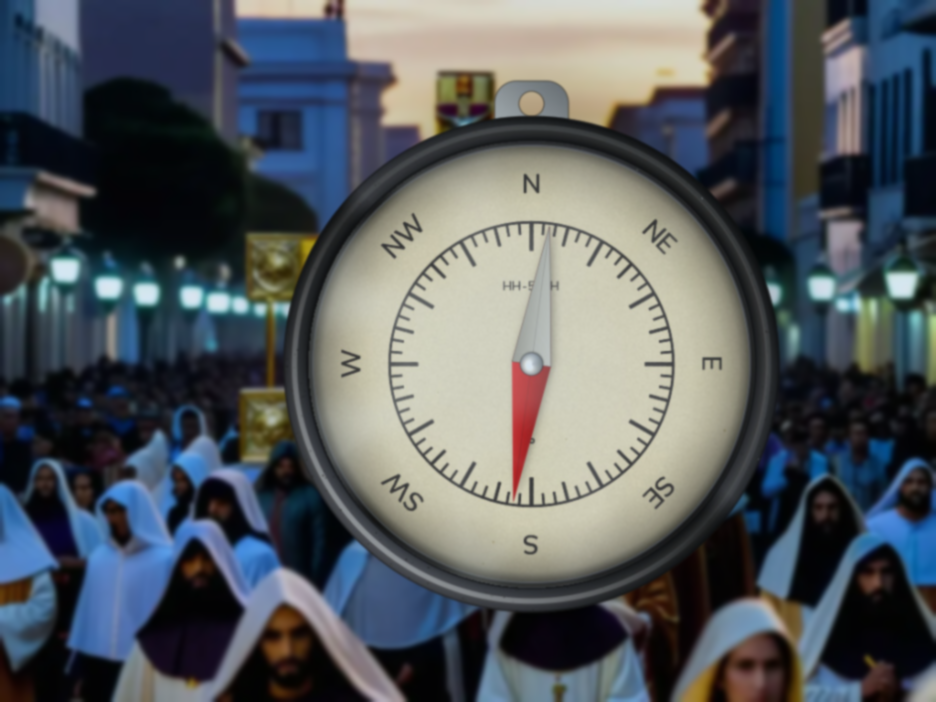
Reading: ° 187.5
